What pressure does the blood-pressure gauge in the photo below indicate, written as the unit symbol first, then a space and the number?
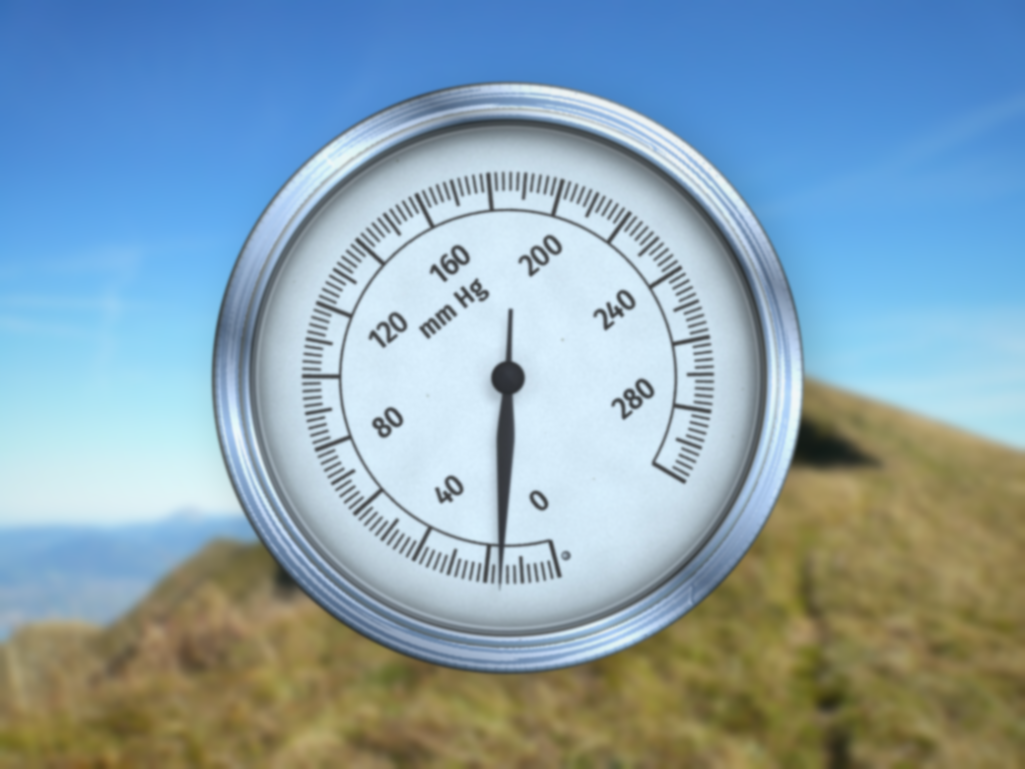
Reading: mmHg 16
